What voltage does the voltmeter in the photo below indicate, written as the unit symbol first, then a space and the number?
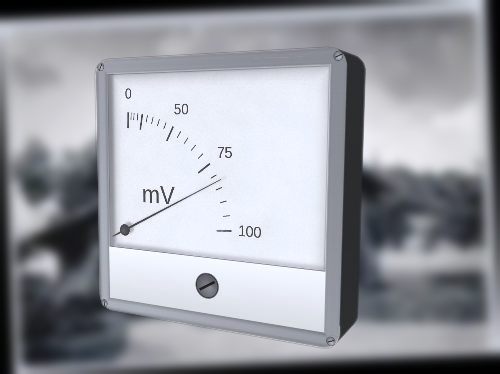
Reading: mV 82.5
